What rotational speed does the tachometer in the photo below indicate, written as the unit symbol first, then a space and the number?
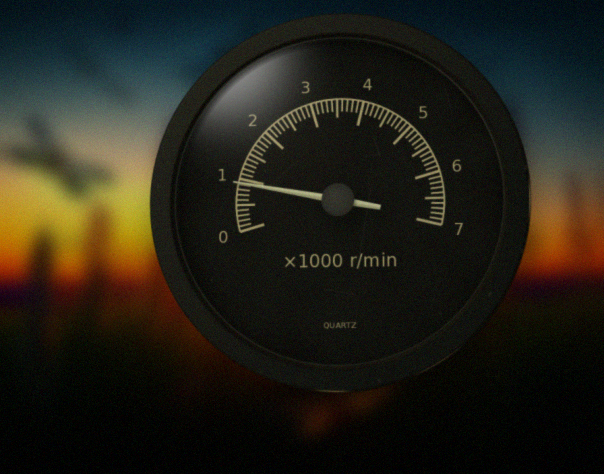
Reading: rpm 900
